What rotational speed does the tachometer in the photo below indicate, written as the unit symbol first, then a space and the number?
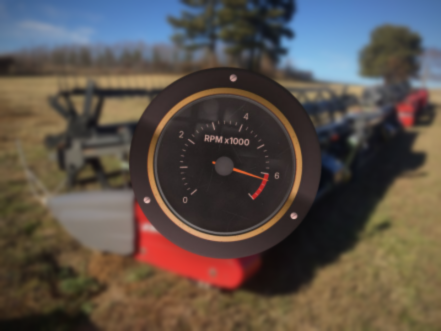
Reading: rpm 6200
